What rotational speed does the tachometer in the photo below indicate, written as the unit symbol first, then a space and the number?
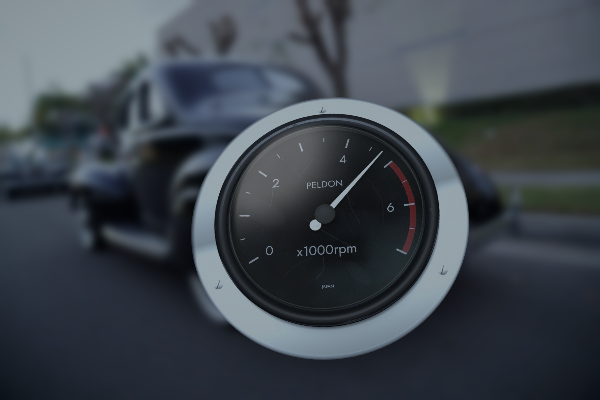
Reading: rpm 4750
